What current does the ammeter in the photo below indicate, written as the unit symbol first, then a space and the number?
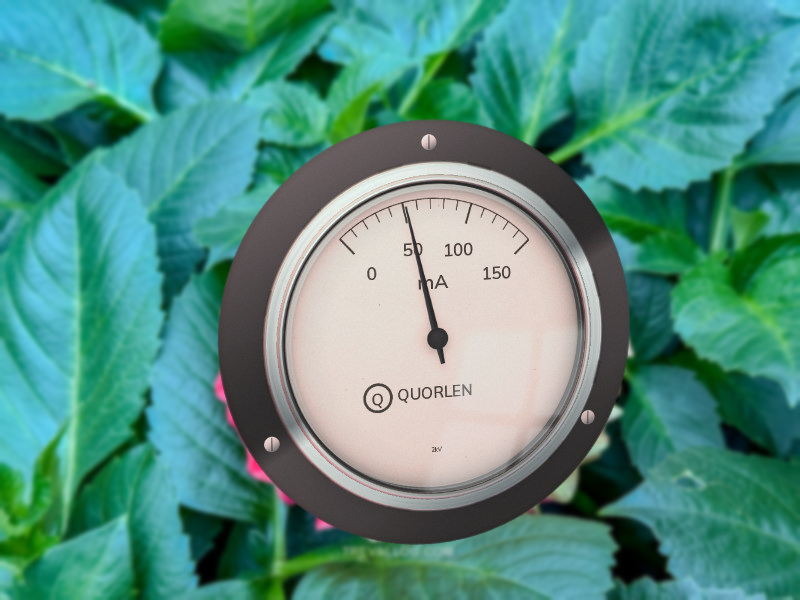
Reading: mA 50
